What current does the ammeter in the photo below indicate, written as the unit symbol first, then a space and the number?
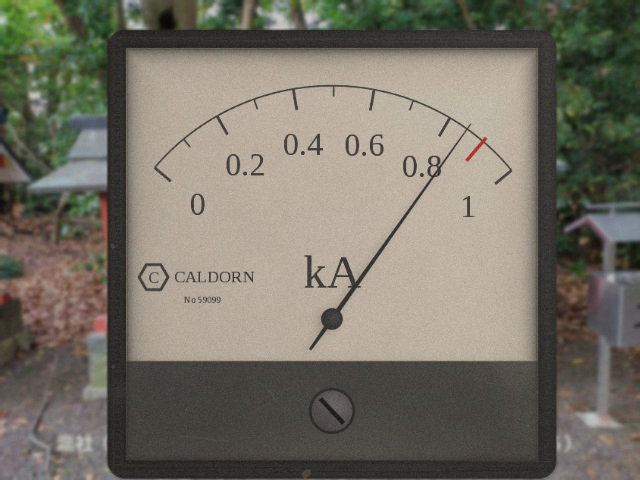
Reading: kA 0.85
